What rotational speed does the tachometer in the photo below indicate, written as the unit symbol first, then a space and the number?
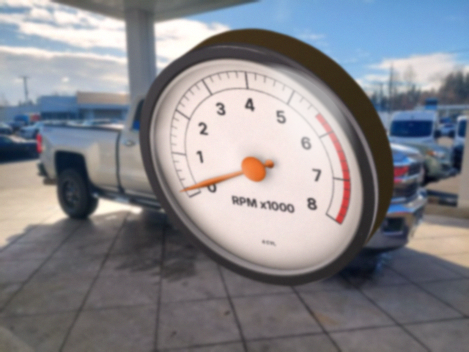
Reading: rpm 200
